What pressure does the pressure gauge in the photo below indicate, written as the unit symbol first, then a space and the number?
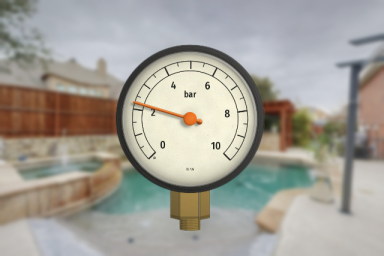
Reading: bar 2.25
